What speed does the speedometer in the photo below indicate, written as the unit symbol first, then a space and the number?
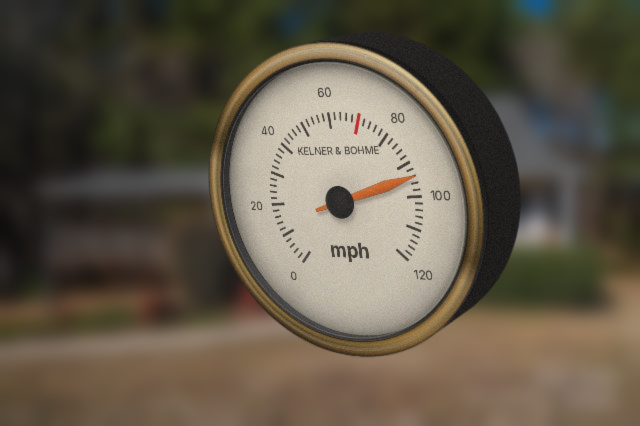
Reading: mph 94
